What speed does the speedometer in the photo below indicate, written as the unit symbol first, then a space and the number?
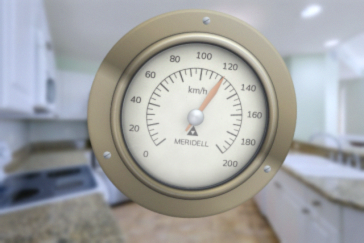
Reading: km/h 120
